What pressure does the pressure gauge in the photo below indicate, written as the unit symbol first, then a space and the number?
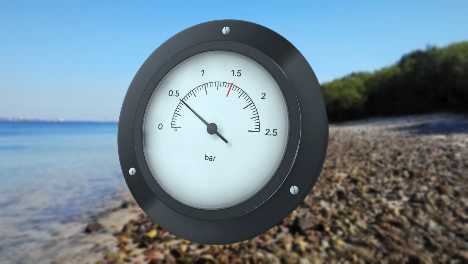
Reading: bar 0.5
